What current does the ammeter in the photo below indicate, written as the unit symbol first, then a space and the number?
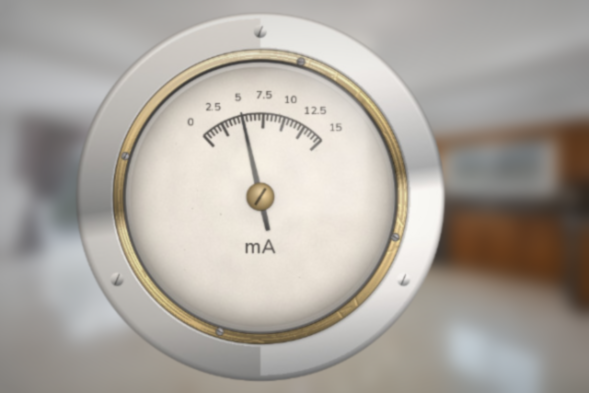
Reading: mA 5
